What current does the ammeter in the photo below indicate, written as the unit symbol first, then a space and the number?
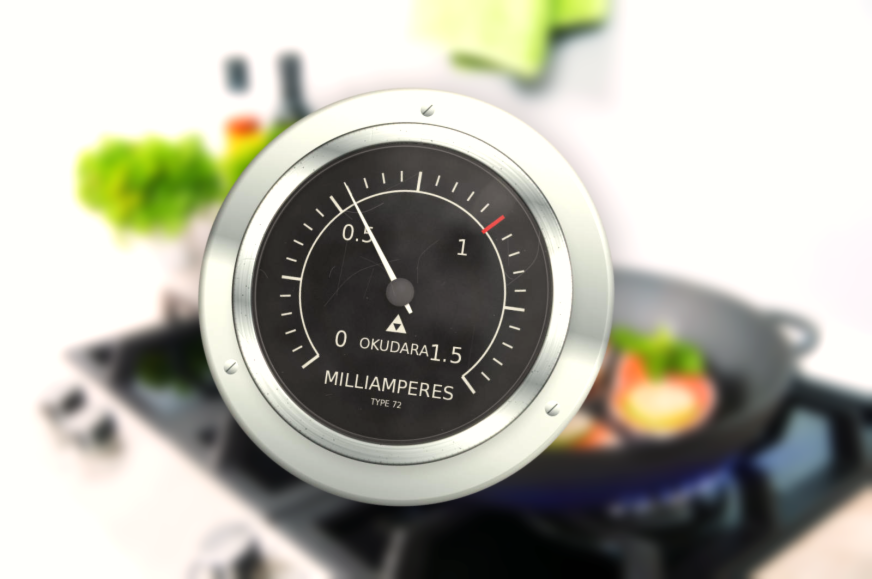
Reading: mA 0.55
